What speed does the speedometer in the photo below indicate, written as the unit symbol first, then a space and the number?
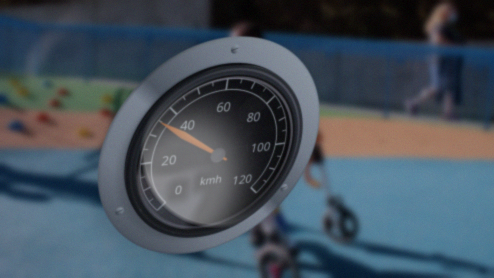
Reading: km/h 35
